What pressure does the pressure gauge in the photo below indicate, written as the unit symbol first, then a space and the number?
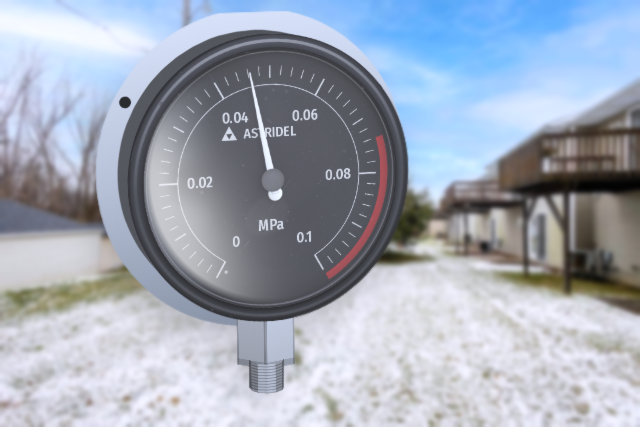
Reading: MPa 0.046
